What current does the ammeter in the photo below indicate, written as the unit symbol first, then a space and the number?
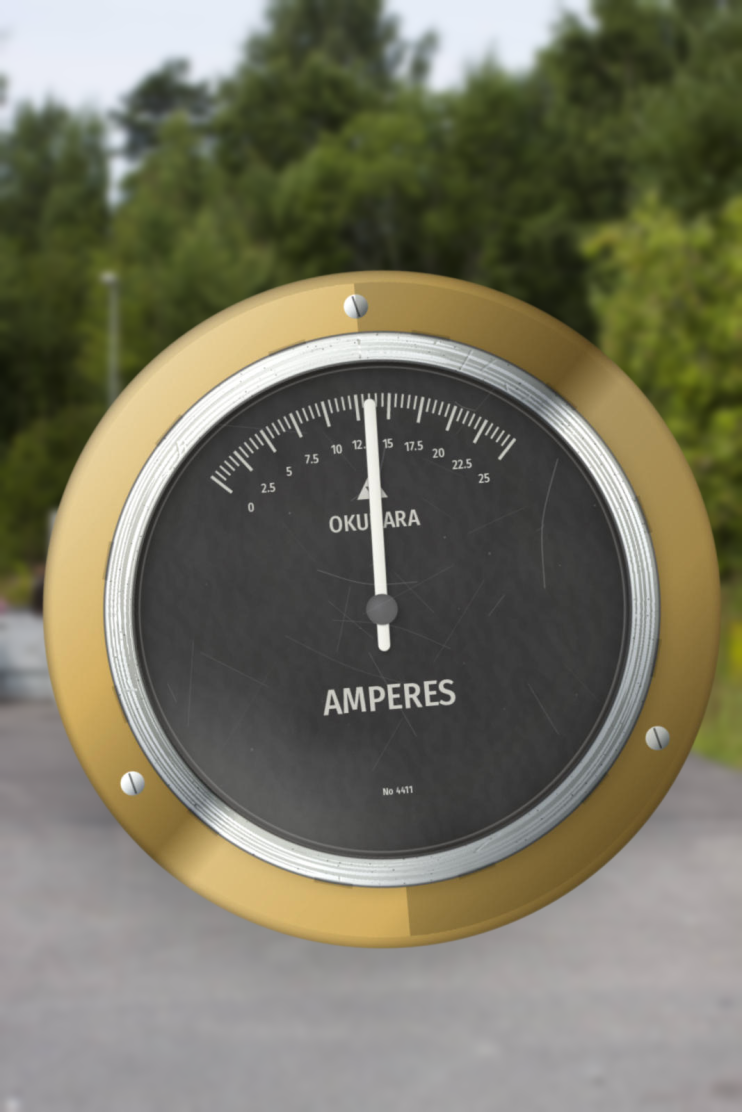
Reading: A 13.5
